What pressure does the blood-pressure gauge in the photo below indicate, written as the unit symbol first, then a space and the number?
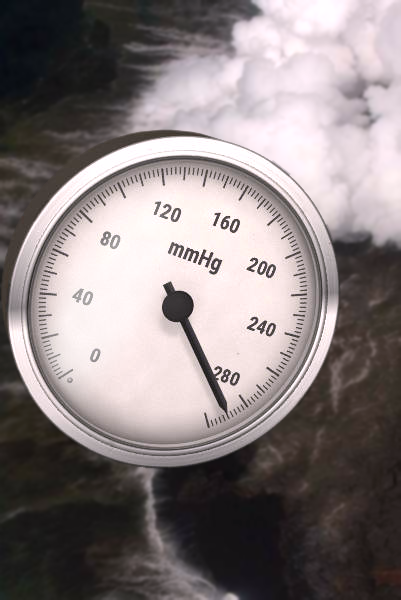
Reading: mmHg 290
